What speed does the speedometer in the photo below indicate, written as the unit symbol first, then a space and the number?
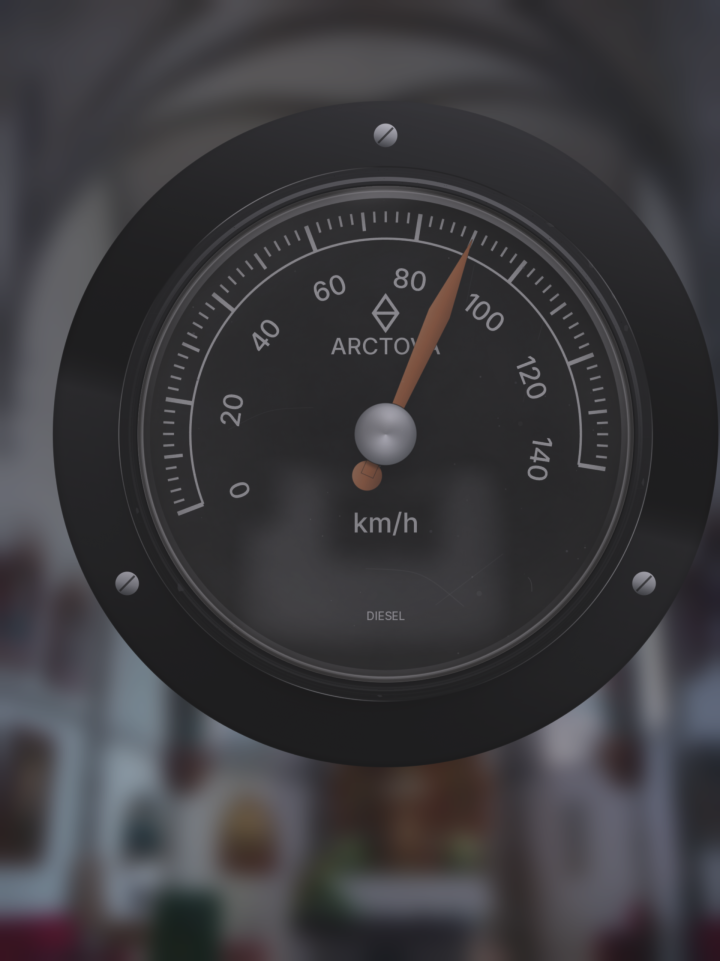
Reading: km/h 90
